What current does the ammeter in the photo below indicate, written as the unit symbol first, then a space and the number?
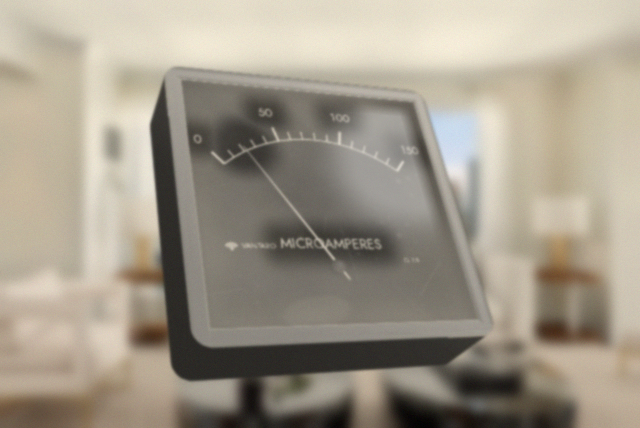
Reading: µA 20
